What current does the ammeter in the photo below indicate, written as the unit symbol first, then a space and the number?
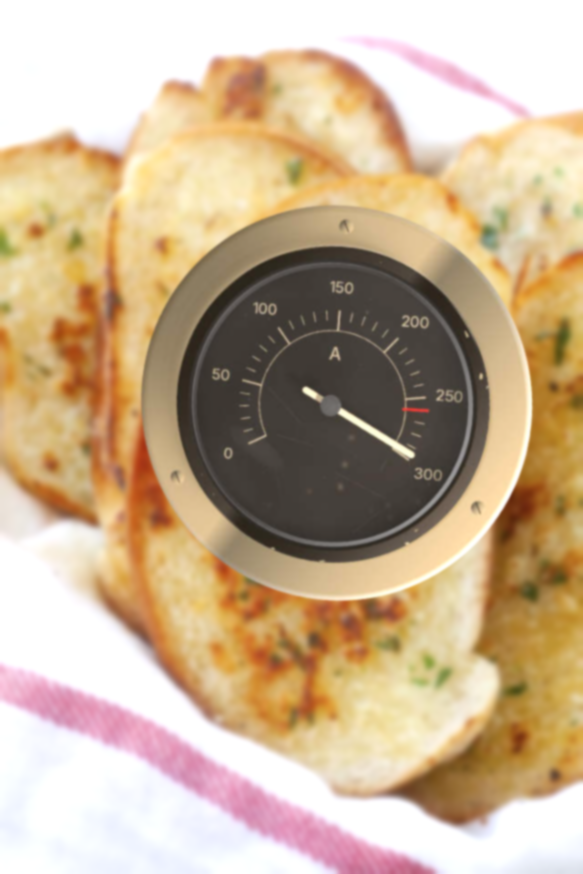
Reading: A 295
